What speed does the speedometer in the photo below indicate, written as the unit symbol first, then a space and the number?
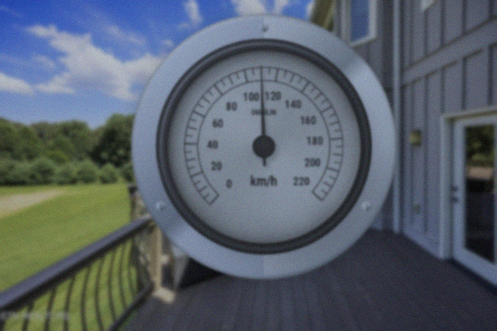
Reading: km/h 110
